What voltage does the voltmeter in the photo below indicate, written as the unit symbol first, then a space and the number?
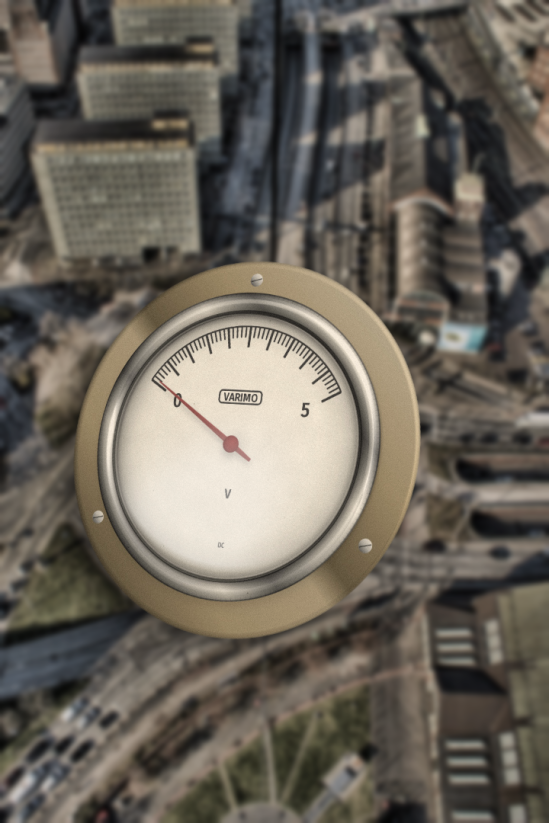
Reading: V 0.1
